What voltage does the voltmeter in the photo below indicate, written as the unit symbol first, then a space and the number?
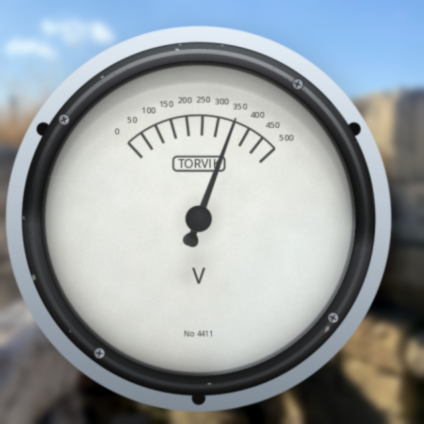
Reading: V 350
